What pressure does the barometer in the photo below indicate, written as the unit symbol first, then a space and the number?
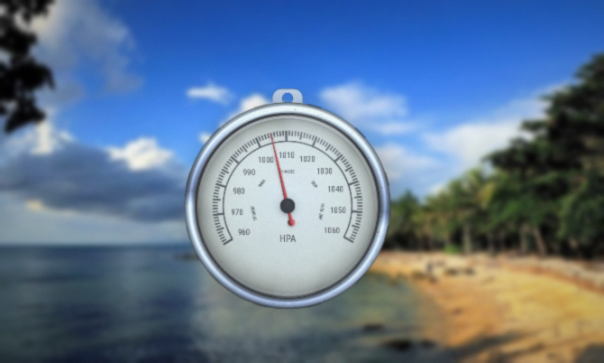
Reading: hPa 1005
